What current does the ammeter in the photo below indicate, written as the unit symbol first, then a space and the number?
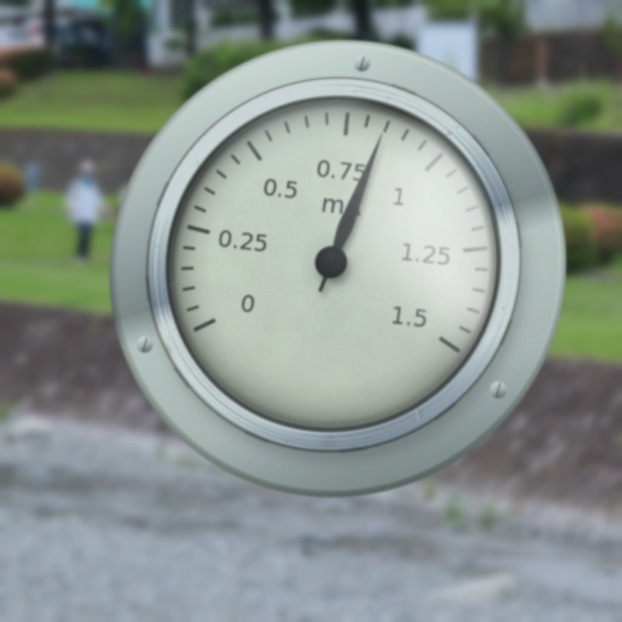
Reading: mA 0.85
